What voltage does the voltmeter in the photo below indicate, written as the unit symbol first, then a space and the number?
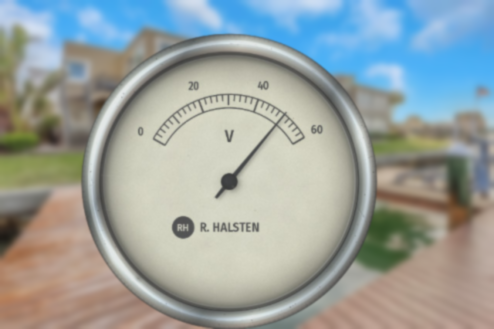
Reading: V 50
